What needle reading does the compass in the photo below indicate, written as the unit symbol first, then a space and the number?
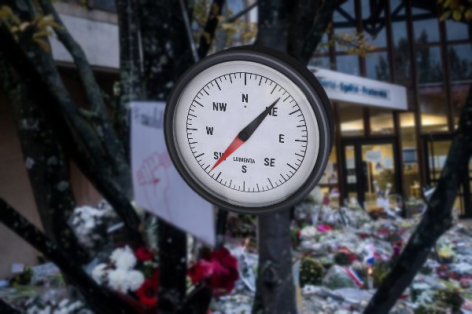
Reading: ° 220
